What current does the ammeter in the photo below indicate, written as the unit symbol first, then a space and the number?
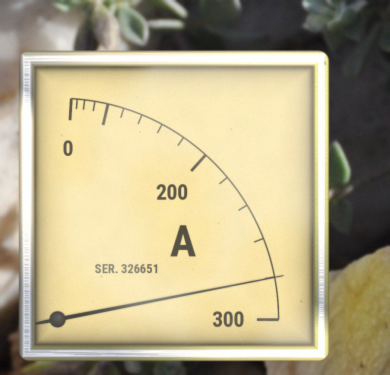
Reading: A 280
